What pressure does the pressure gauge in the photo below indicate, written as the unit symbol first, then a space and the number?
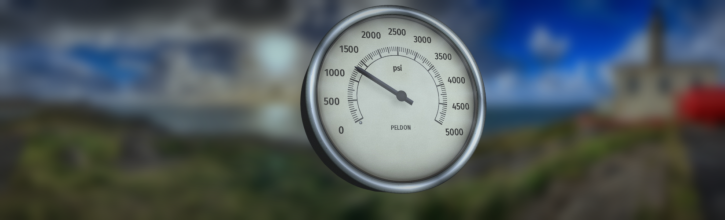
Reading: psi 1250
